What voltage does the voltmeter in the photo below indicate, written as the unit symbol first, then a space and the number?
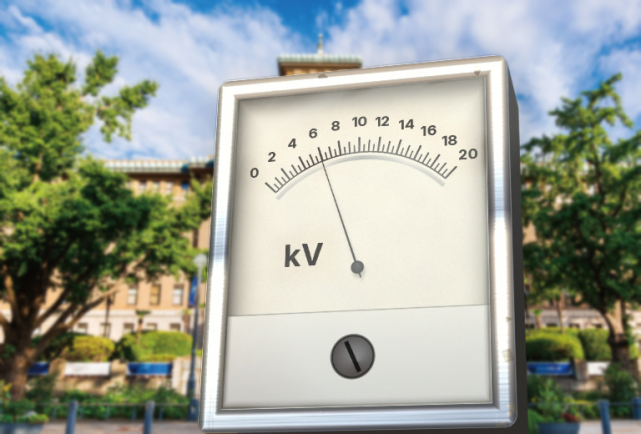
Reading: kV 6
